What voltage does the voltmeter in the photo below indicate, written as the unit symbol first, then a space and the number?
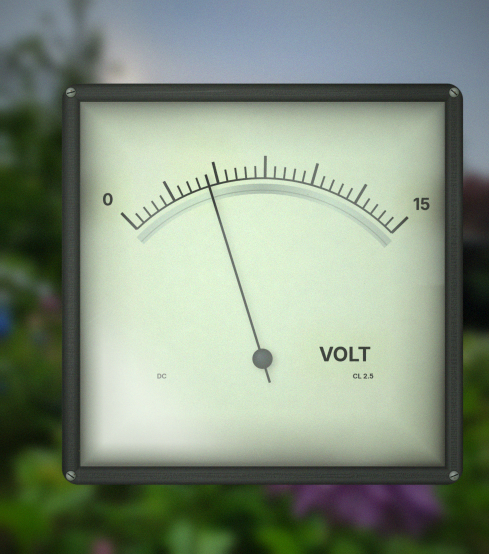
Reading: V 4.5
